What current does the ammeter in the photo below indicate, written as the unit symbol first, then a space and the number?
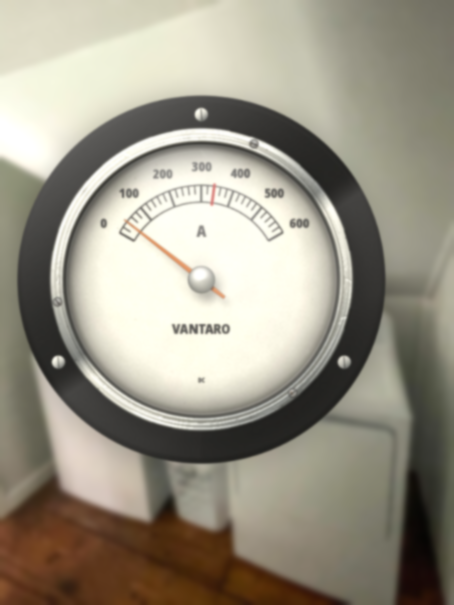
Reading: A 40
